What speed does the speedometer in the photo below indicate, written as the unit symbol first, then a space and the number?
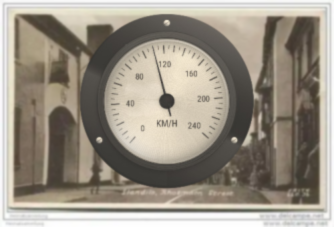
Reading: km/h 110
